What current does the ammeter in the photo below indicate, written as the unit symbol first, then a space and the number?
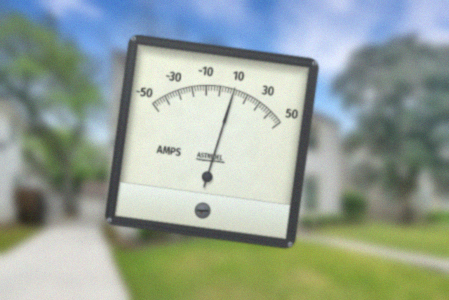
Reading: A 10
